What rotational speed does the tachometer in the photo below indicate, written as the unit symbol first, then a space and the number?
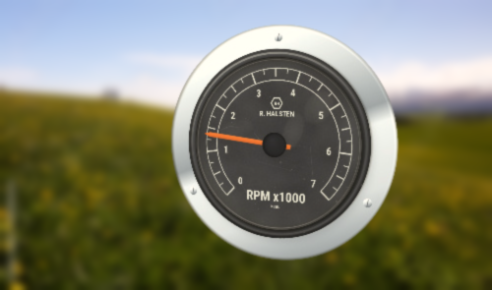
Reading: rpm 1375
